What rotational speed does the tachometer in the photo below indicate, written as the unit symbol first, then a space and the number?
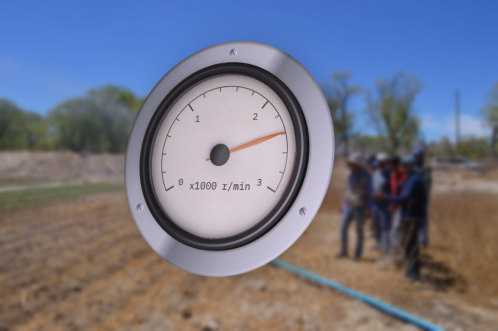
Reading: rpm 2400
